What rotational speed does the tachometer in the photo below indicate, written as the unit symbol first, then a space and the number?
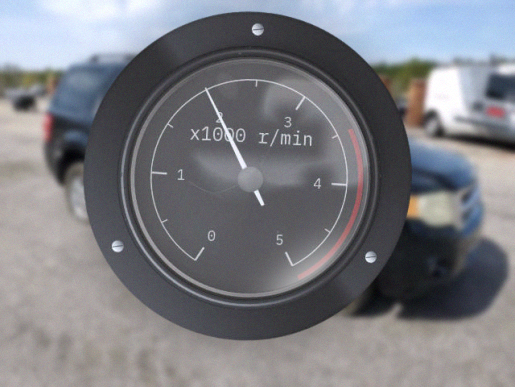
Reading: rpm 2000
